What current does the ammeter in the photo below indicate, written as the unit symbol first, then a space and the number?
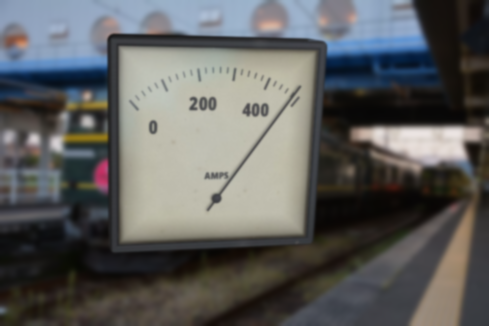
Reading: A 480
